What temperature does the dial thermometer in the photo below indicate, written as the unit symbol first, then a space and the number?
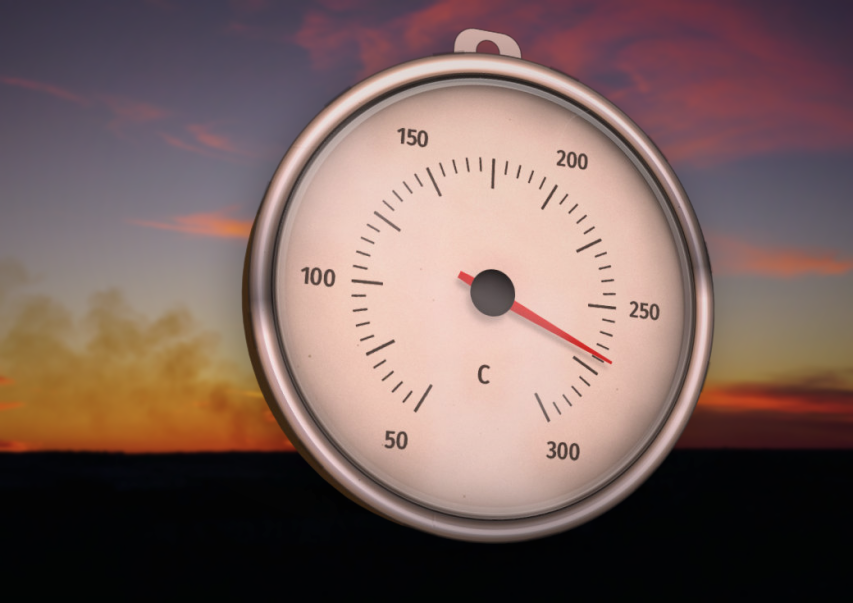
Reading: °C 270
